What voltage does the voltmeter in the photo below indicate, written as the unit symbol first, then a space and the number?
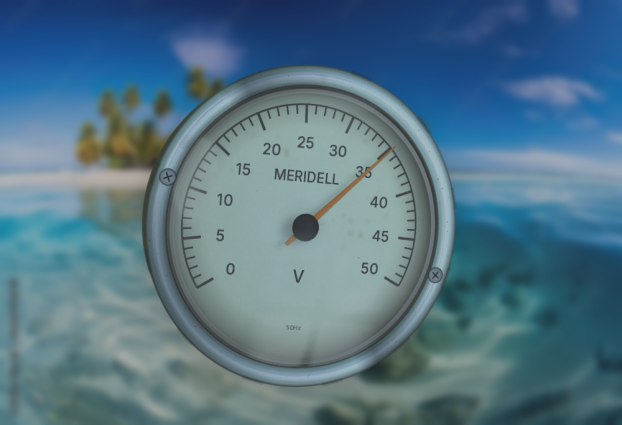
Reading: V 35
